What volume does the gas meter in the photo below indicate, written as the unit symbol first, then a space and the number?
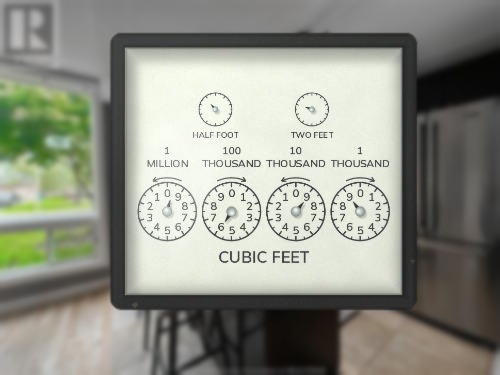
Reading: ft³ 958900
